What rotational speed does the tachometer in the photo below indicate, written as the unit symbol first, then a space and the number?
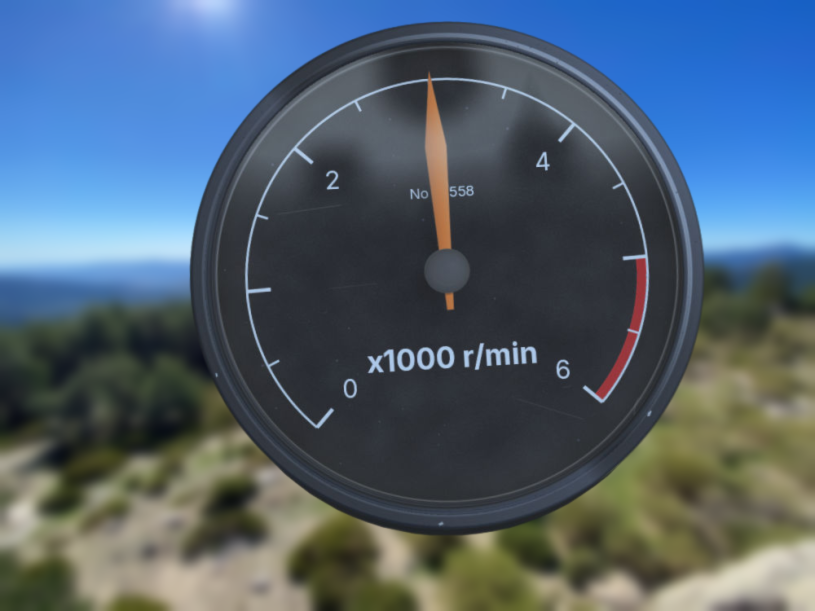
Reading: rpm 3000
